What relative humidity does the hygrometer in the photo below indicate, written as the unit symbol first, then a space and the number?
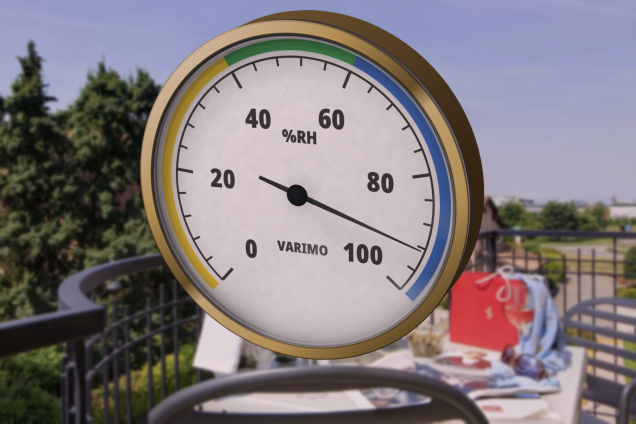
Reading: % 92
